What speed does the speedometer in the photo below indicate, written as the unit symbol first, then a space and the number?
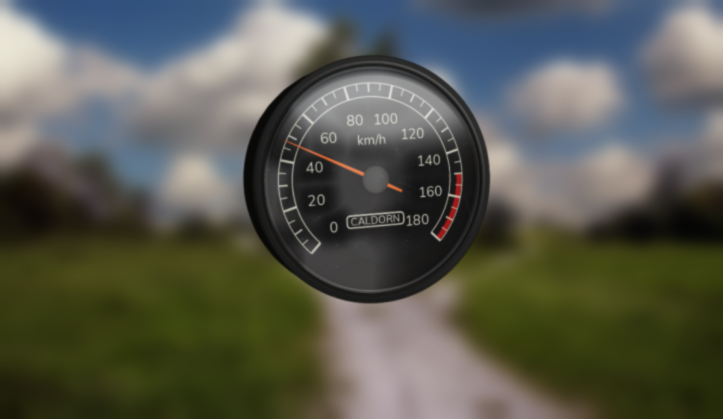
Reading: km/h 47.5
